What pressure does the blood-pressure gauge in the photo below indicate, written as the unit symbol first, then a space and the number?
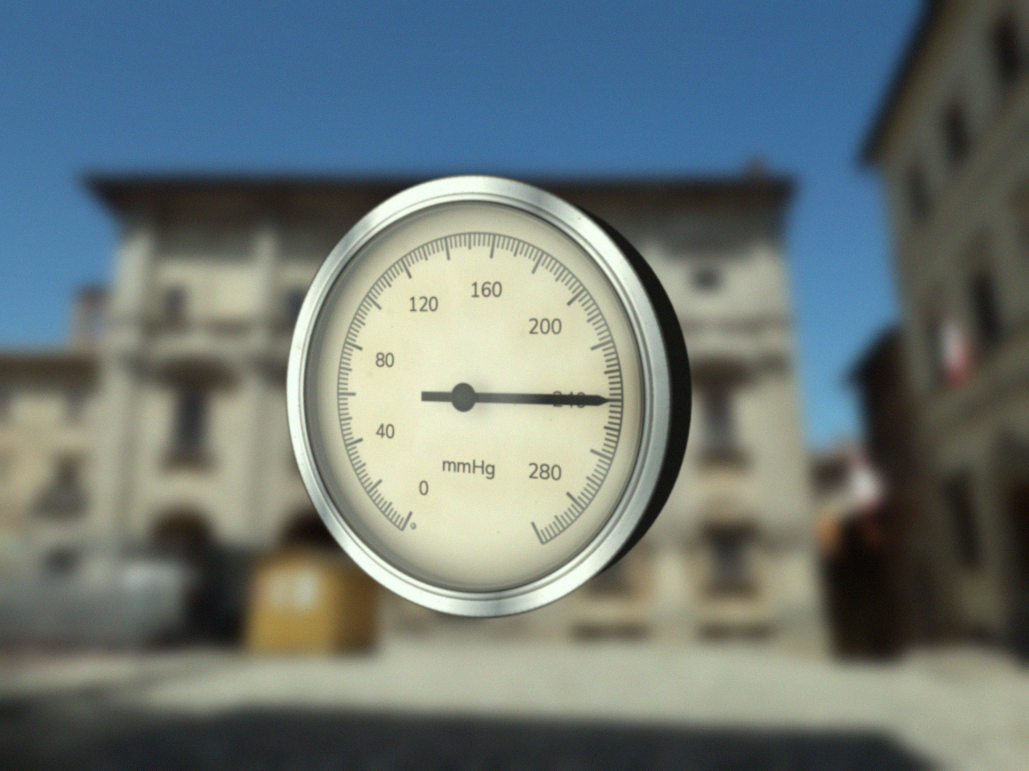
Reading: mmHg 240
